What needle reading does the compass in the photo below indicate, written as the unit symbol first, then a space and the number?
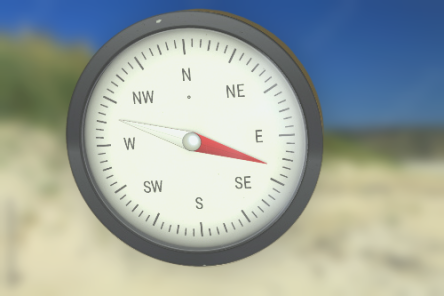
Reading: ° 110
